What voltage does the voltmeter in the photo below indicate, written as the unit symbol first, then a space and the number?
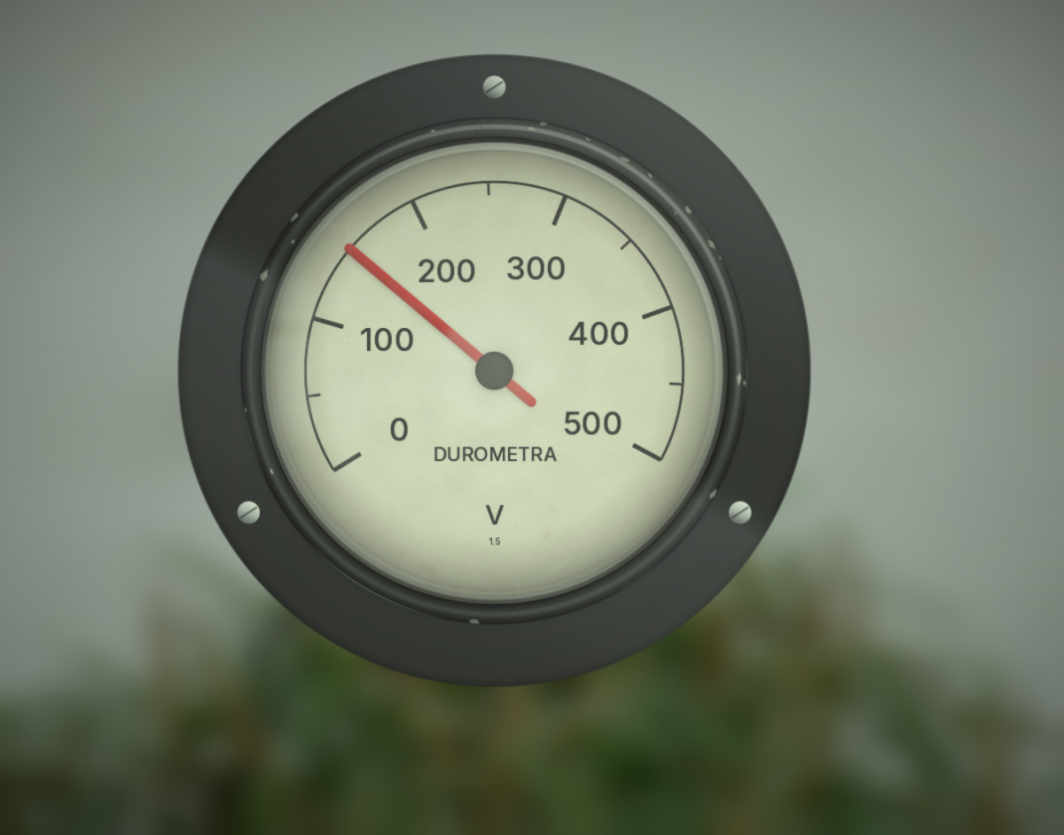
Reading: V 150
